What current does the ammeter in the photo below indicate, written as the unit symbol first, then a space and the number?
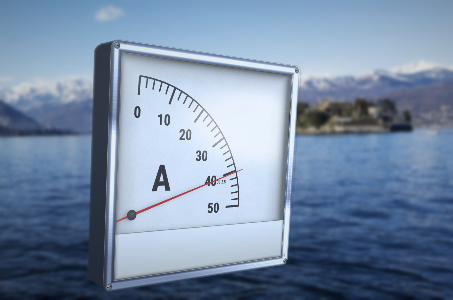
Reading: A 40
